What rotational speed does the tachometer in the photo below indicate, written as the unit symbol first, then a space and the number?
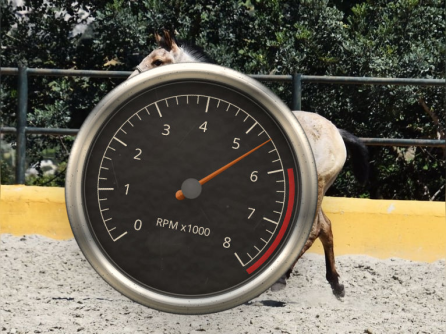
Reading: rpm 5400
